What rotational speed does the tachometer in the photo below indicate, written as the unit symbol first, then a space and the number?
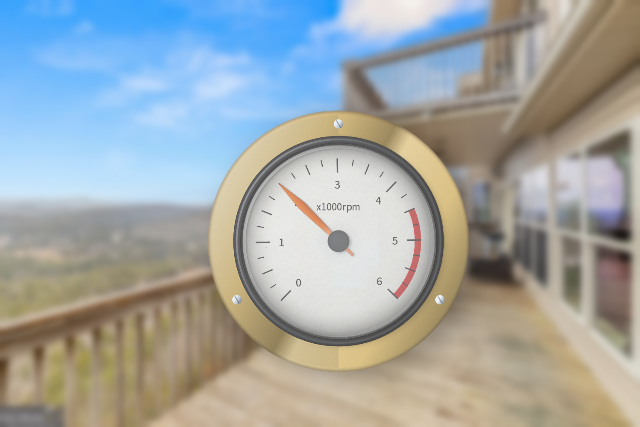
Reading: rpm 2000
